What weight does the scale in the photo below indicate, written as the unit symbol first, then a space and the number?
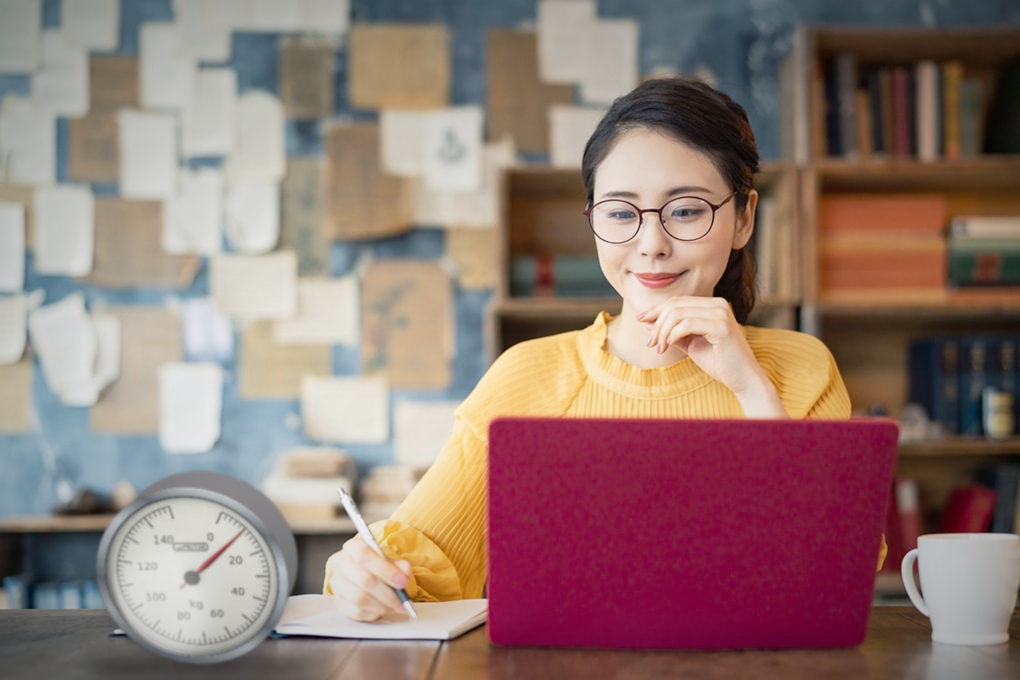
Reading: kg 10
